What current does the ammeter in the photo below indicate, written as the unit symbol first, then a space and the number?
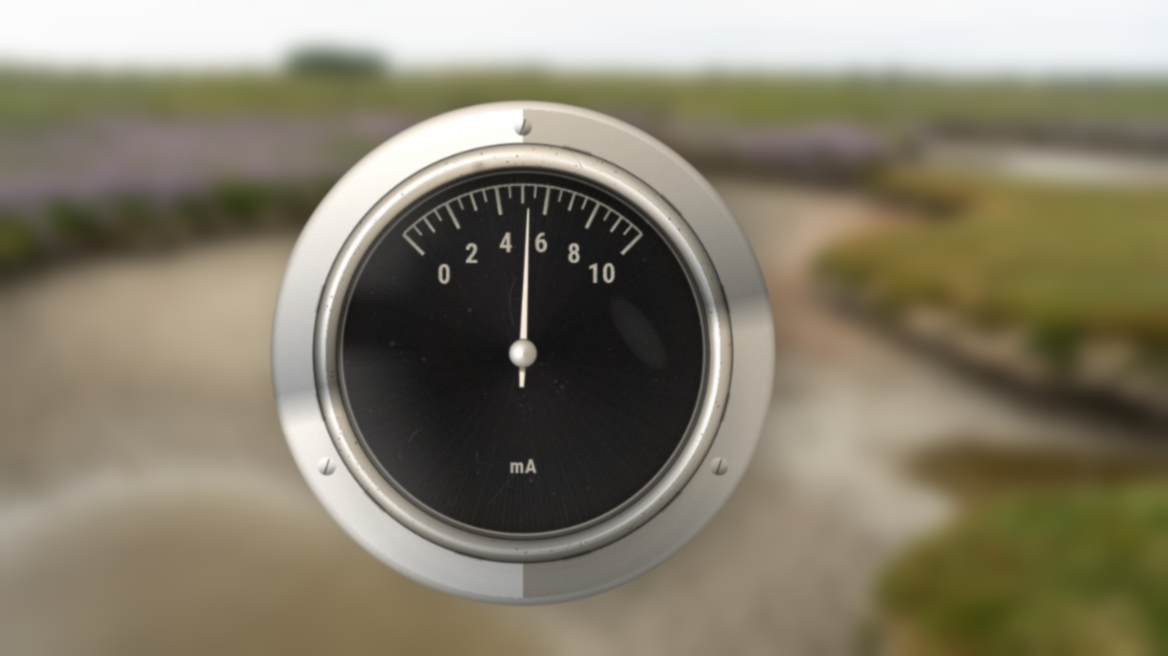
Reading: mA 5.25
